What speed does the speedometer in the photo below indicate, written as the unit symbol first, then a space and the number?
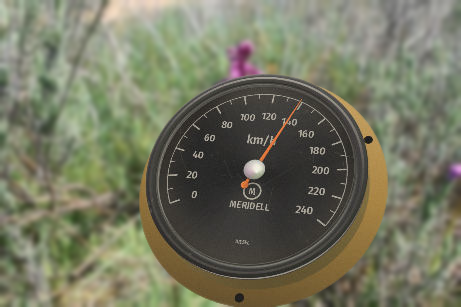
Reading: km/h 140
